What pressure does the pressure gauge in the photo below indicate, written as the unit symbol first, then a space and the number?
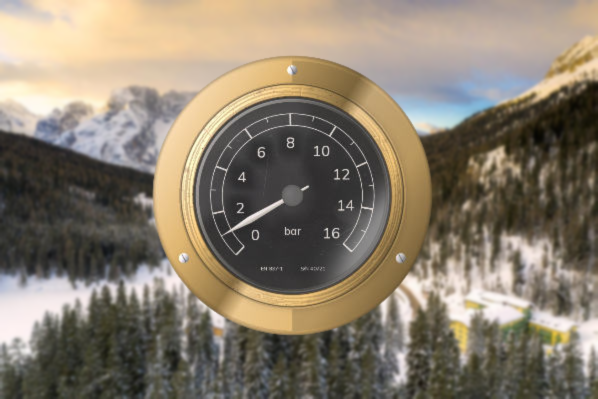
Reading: bar 1
